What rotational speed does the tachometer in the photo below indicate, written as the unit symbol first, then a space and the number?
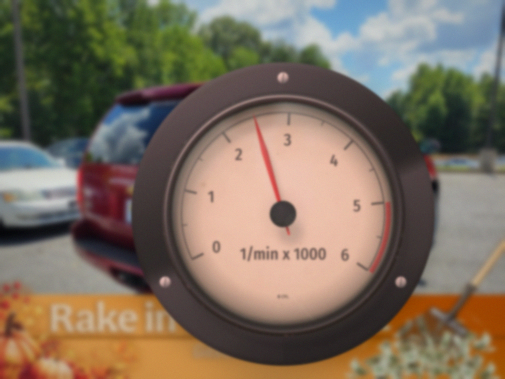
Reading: rpm 2500
